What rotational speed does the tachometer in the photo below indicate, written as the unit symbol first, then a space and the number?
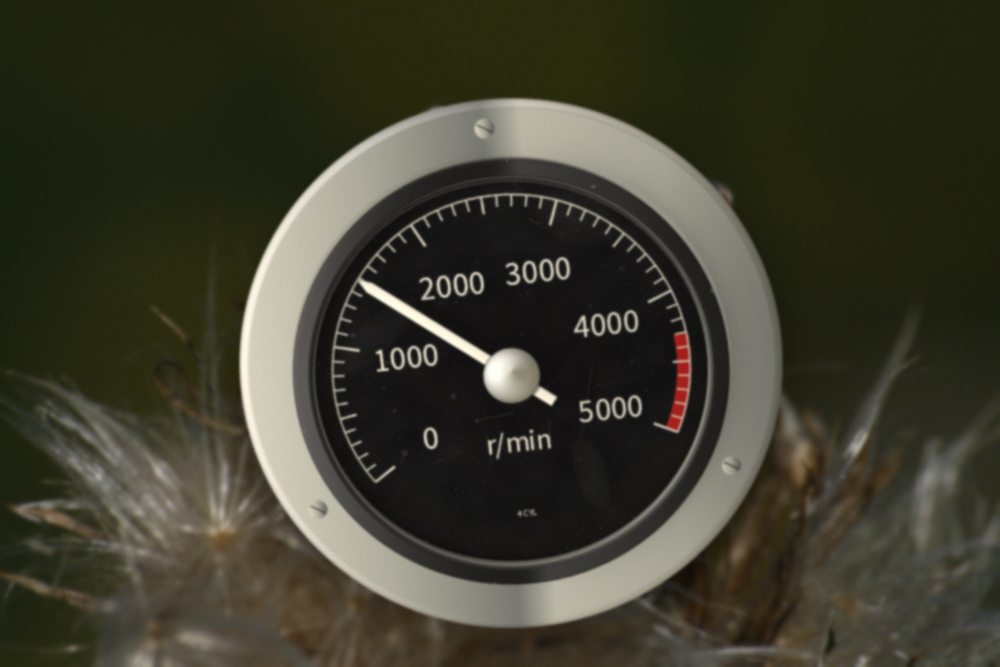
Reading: rpm 1500
